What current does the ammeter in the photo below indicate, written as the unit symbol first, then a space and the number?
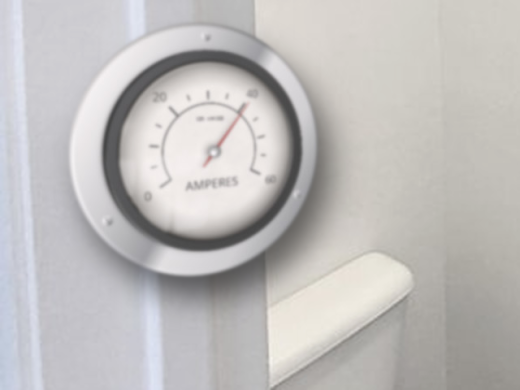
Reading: A 40
